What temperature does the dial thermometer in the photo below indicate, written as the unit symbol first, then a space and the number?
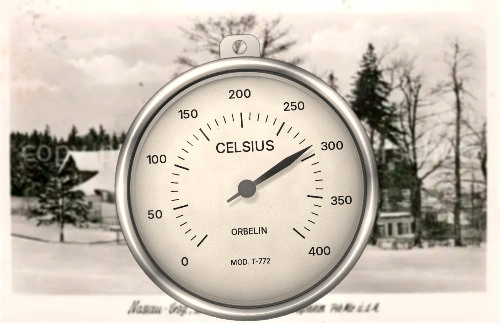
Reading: °C 290
